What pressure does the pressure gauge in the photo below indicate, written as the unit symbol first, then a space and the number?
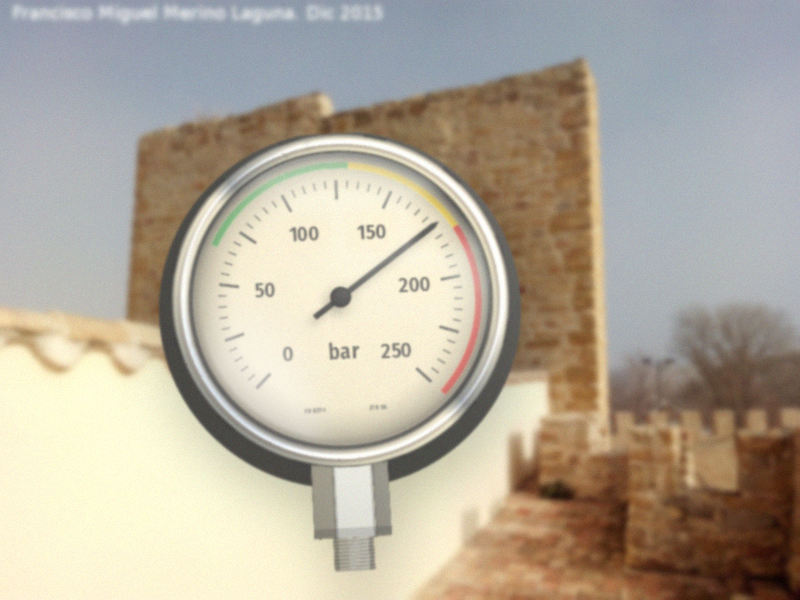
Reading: bar 175
